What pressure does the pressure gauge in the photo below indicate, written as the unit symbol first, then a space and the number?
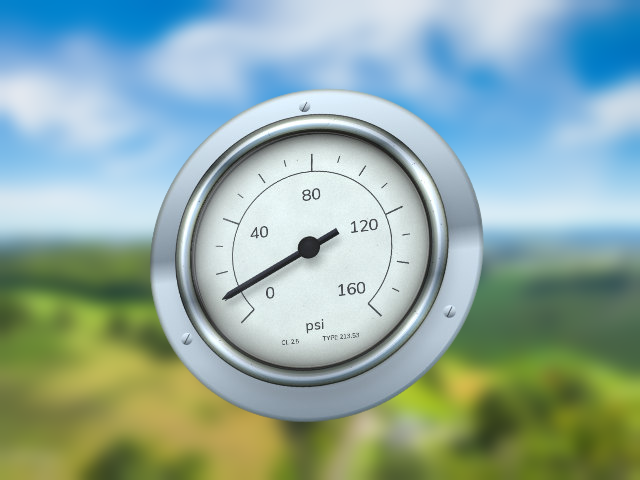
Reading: psi 10
